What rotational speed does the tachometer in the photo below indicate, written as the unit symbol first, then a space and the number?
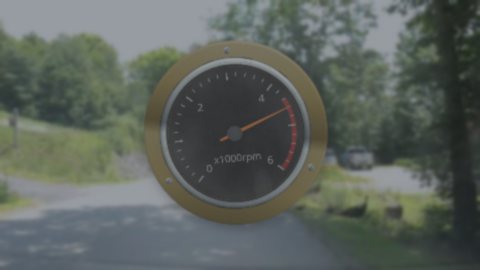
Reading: rpm 4600
